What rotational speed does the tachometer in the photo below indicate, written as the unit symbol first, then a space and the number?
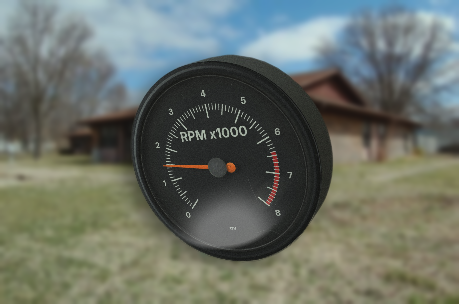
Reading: rpm 1500
